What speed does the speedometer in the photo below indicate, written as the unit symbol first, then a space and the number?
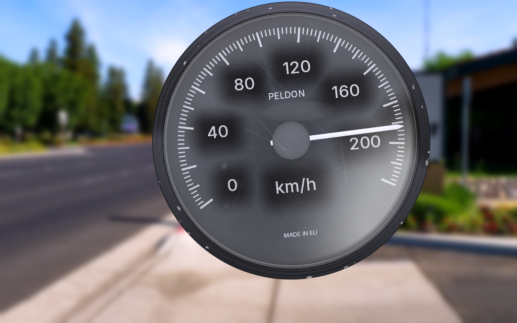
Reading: km/h 192
